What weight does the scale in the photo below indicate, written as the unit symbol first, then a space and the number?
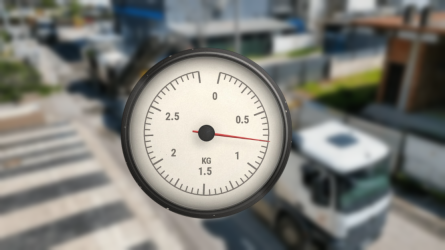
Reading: kg 0.75
